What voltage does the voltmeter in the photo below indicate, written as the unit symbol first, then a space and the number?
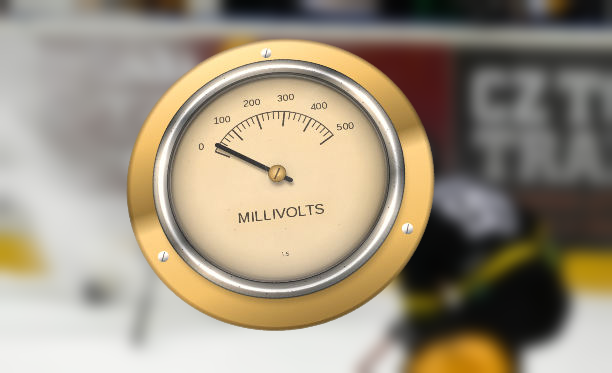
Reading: mV 20
